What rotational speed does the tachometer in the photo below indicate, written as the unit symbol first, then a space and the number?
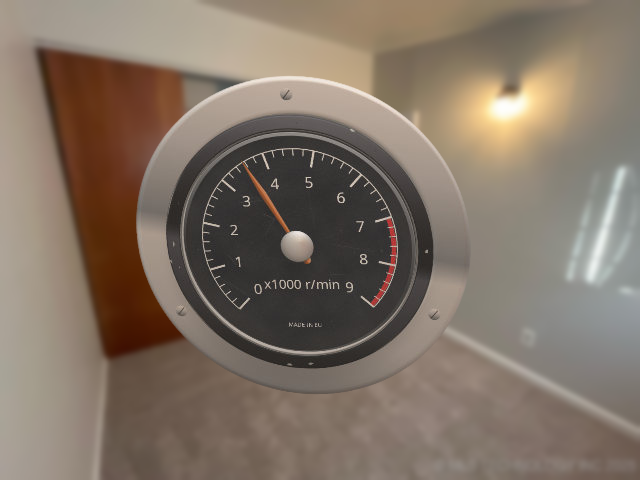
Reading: rpm 3600
